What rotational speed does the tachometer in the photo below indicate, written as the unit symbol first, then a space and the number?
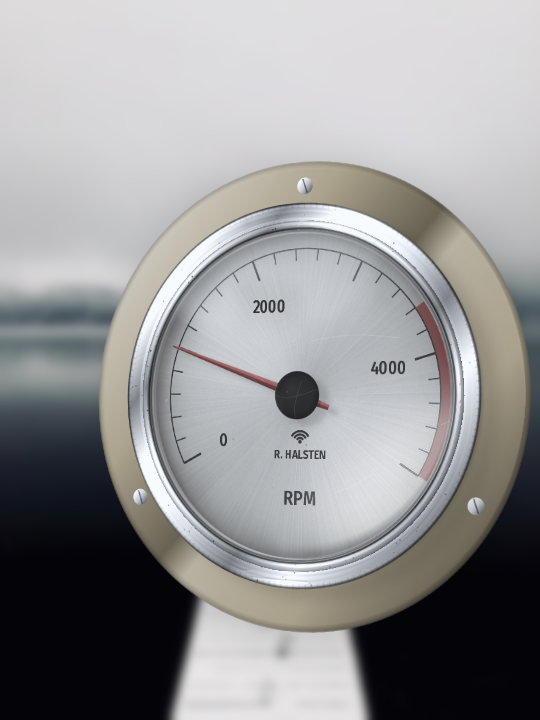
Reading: rpm 1000
